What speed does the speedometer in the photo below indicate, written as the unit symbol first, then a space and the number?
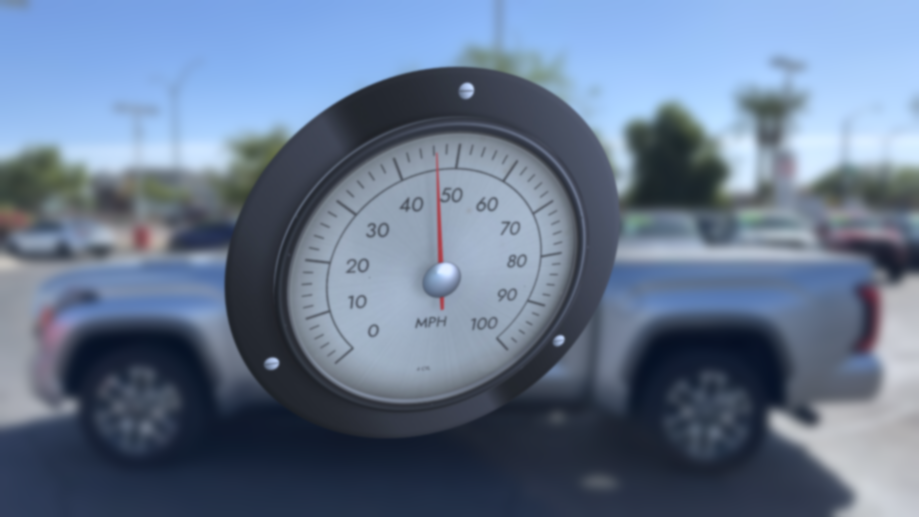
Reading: mph 46
